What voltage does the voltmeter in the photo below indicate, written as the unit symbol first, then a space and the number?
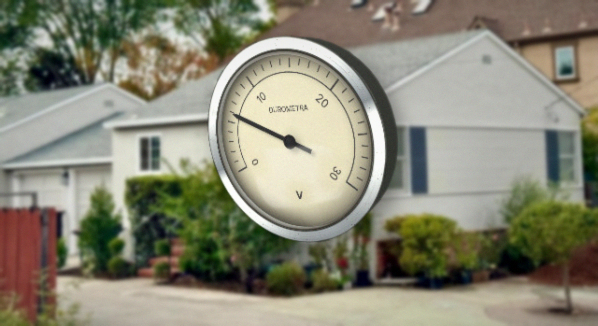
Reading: V 6
